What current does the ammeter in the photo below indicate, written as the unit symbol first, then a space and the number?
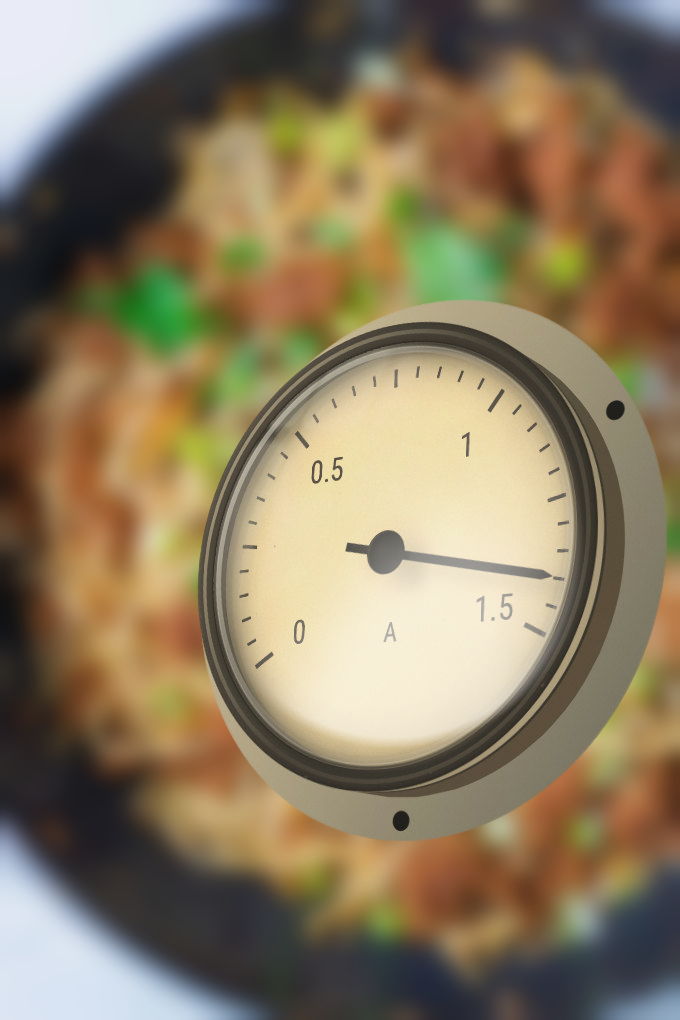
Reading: A 1.4
